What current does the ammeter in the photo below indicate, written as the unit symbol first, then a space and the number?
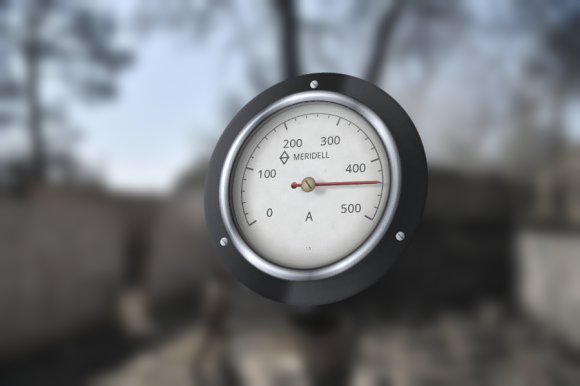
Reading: A 440
